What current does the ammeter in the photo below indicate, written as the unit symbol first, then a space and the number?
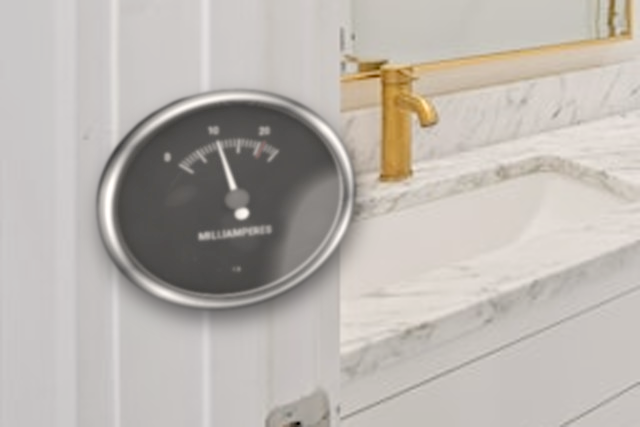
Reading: mA 10
